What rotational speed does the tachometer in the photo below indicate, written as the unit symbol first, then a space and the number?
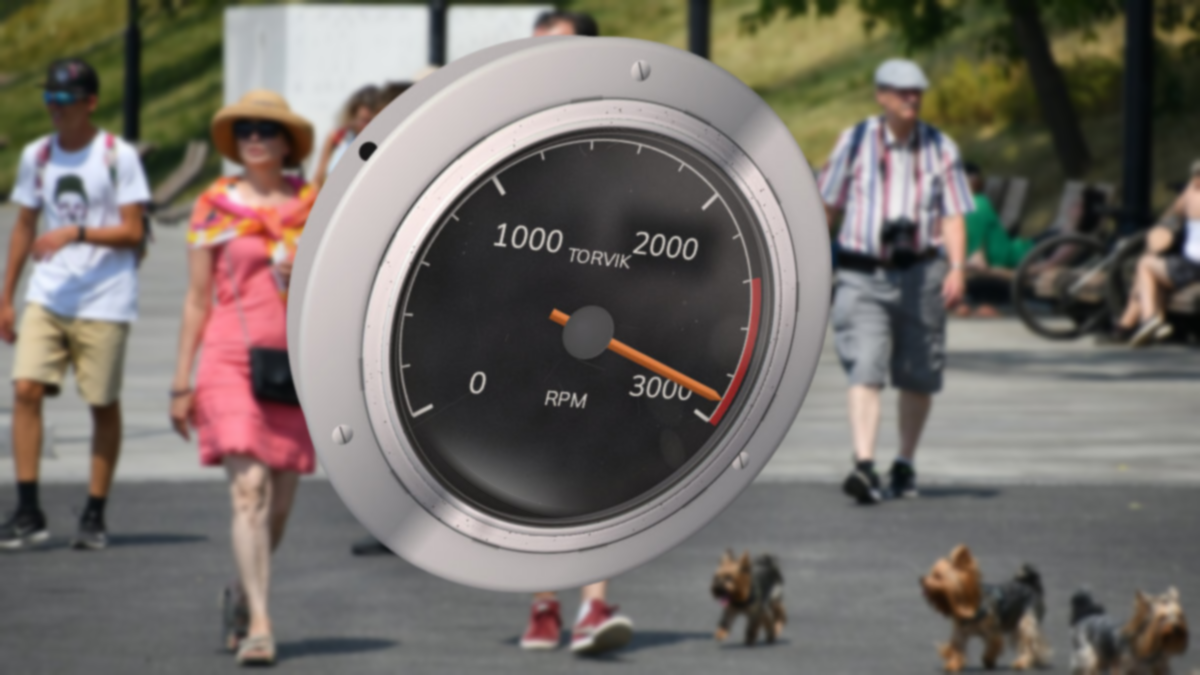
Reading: rpm 2900
